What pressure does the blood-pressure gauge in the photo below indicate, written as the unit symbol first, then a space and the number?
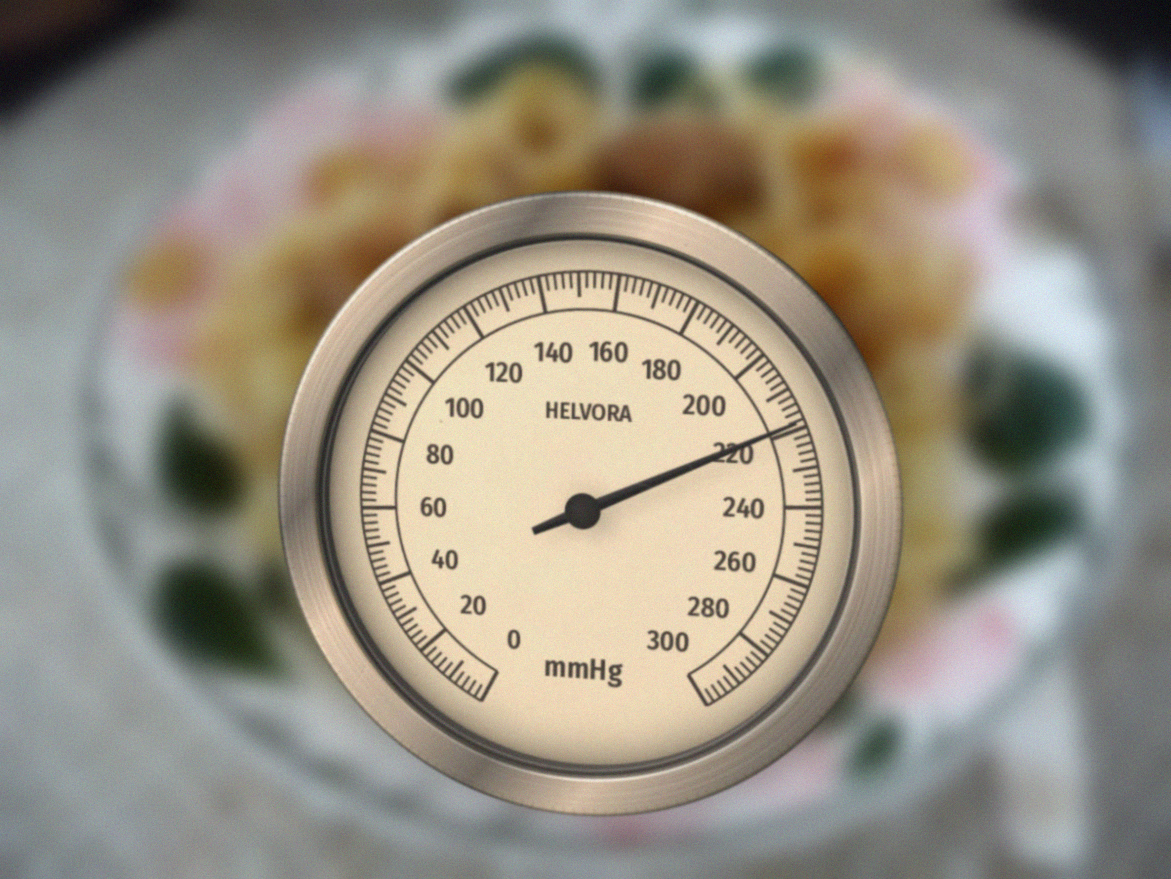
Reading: mmHg 218
